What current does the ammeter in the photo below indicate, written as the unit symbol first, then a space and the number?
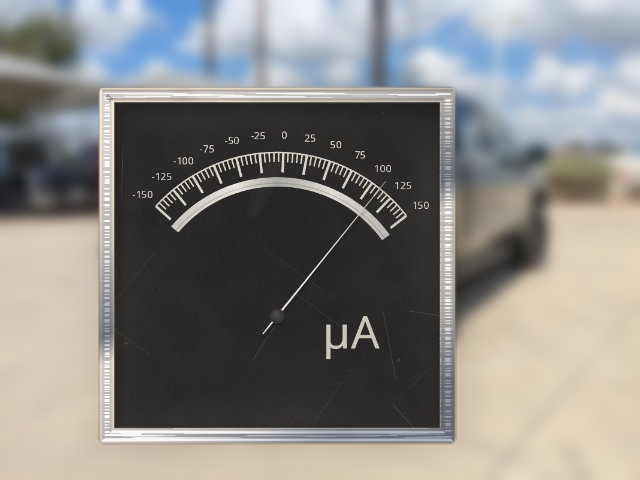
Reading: µA 110
